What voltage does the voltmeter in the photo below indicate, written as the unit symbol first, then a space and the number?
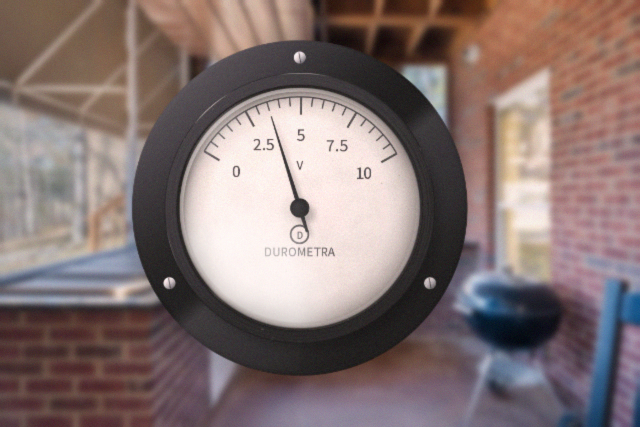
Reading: V 3.5
